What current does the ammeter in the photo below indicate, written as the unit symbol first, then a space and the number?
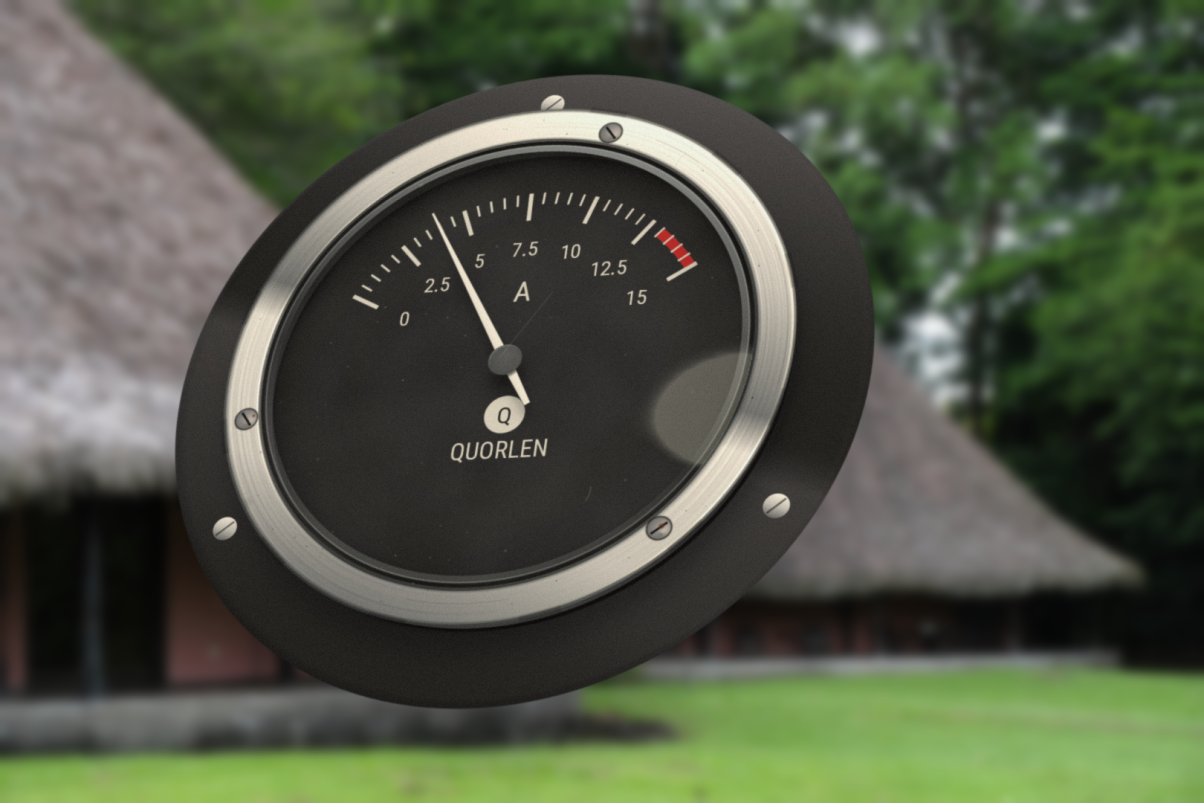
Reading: A 4
